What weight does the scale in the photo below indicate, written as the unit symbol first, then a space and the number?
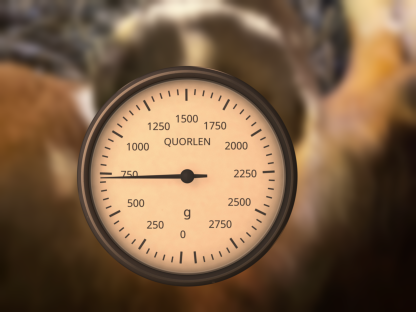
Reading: g 725
